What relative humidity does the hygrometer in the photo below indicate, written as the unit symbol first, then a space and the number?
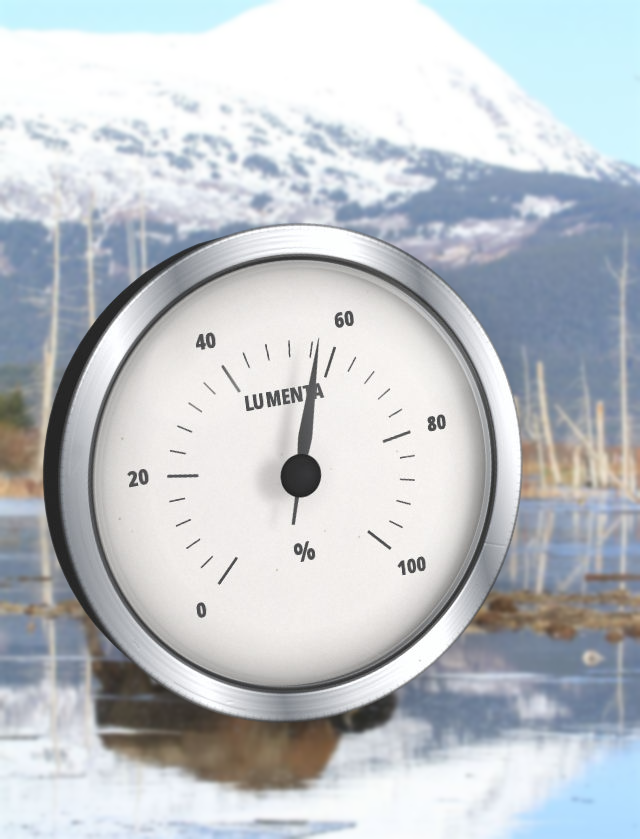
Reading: % 56
